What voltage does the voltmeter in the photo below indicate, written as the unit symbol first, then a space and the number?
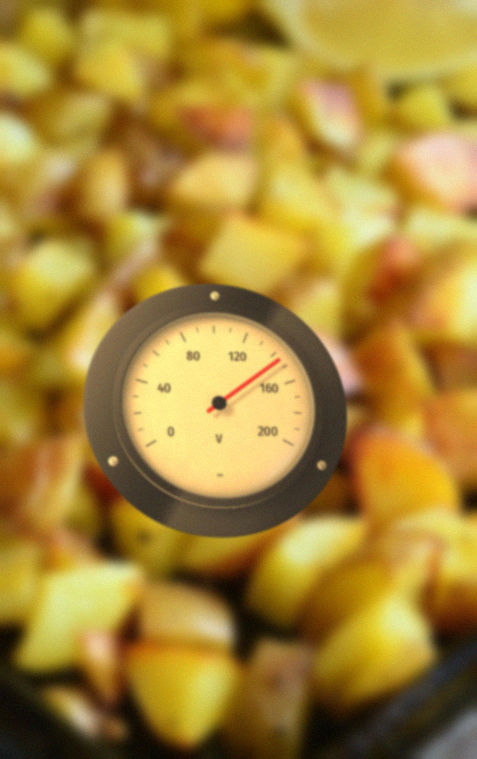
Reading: V 145
